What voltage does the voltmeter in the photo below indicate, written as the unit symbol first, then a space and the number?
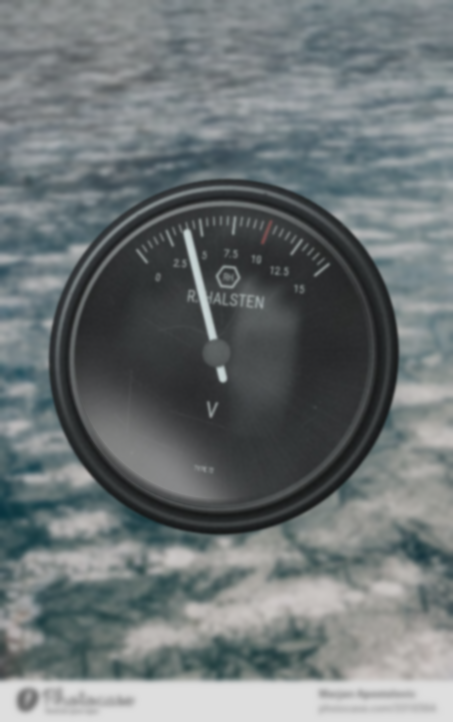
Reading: V 4
